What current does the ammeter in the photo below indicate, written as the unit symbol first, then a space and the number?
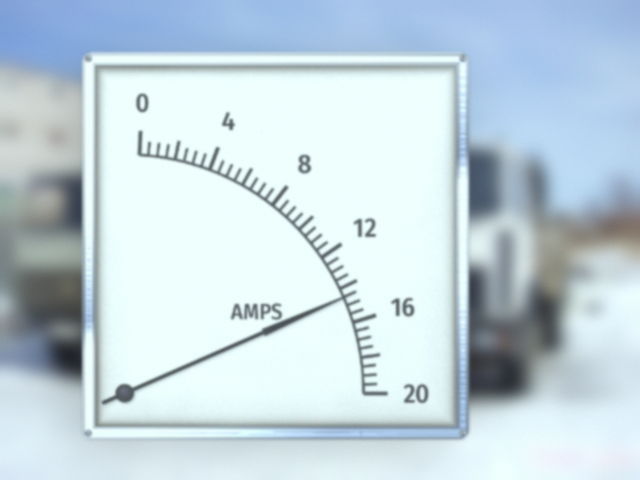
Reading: A 14.5
